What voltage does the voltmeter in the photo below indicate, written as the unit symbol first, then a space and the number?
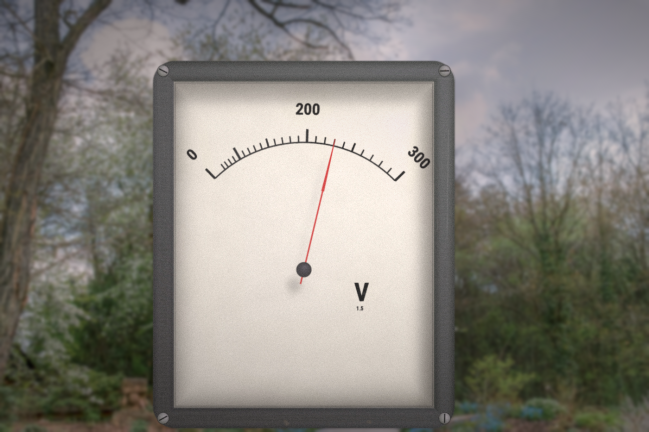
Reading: V 230
